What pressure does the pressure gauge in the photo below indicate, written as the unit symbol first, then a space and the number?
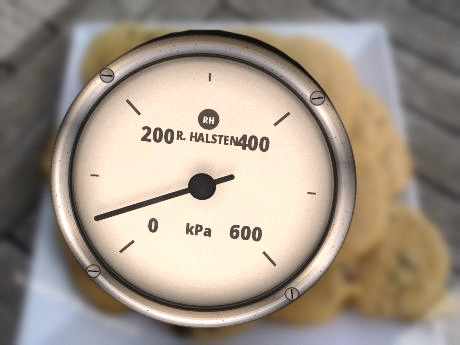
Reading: kPa 50
